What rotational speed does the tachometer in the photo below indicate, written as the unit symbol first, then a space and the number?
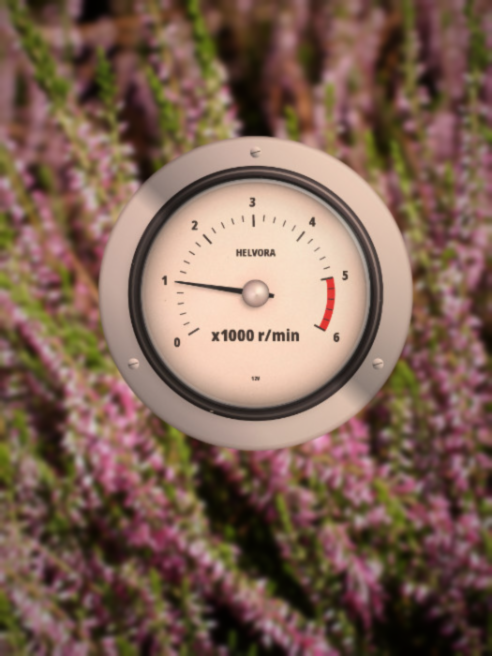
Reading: rpm 1000
